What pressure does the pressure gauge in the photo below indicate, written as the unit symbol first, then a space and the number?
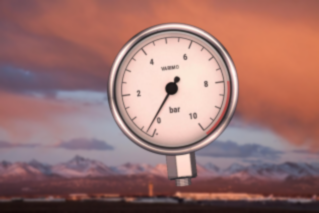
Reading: bar 0.25
